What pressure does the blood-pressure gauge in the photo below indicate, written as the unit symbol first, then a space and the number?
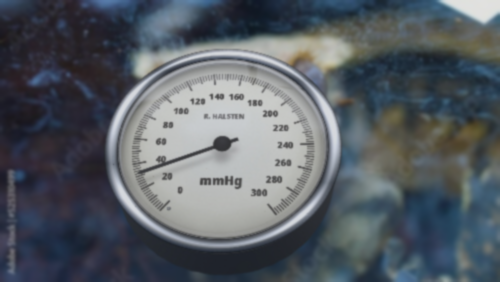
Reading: mmHg 30
